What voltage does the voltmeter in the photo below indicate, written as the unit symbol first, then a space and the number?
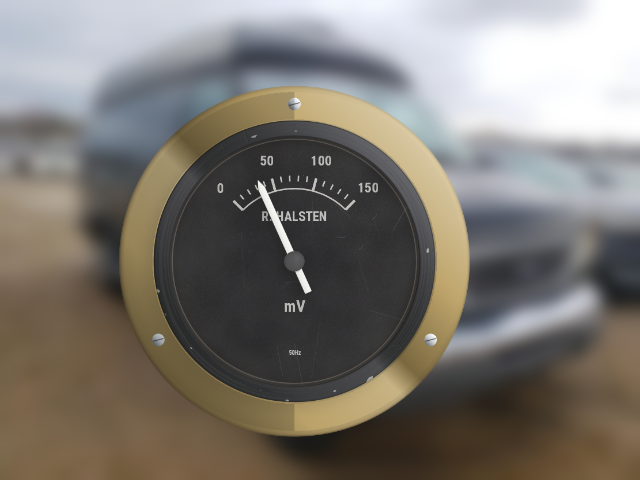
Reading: mV 35
